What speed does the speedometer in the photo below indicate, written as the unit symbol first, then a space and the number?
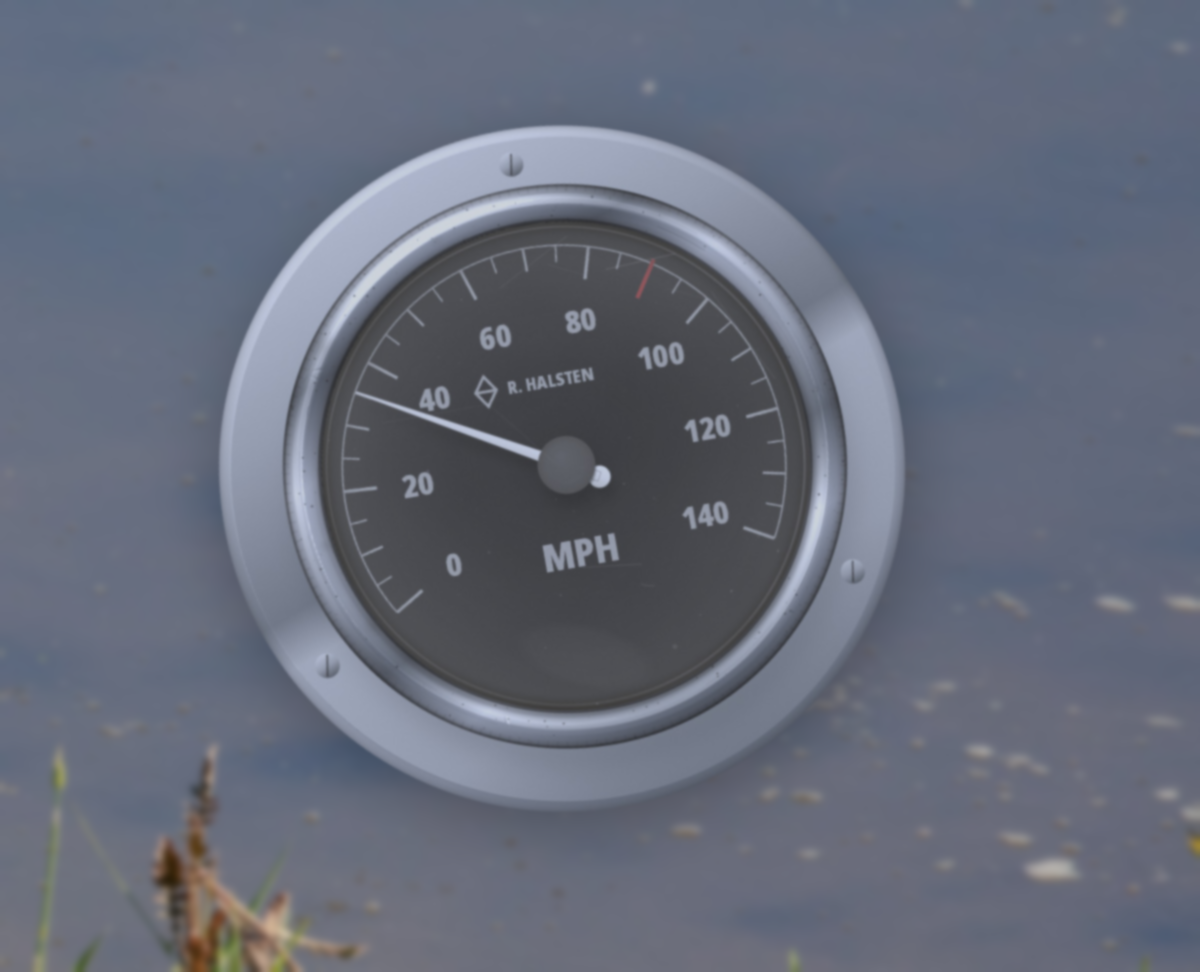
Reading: mph 35
